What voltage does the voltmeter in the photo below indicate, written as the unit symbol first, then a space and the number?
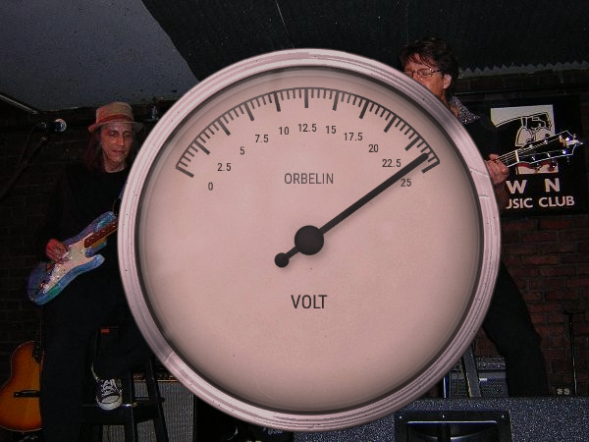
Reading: V 24
